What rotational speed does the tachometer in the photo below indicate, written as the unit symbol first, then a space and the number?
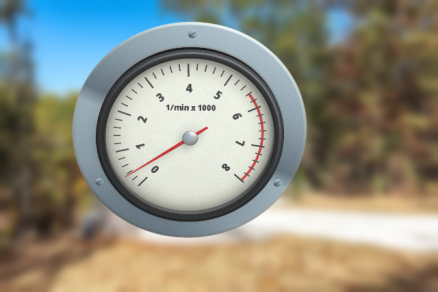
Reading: rpm 400
